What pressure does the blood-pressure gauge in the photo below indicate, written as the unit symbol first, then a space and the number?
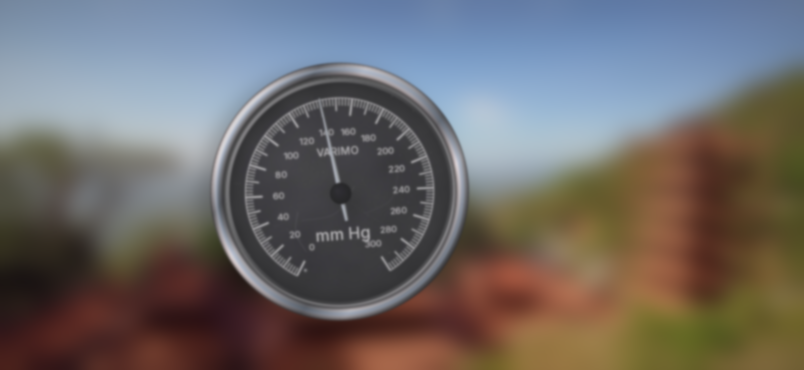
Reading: mmHg 140
